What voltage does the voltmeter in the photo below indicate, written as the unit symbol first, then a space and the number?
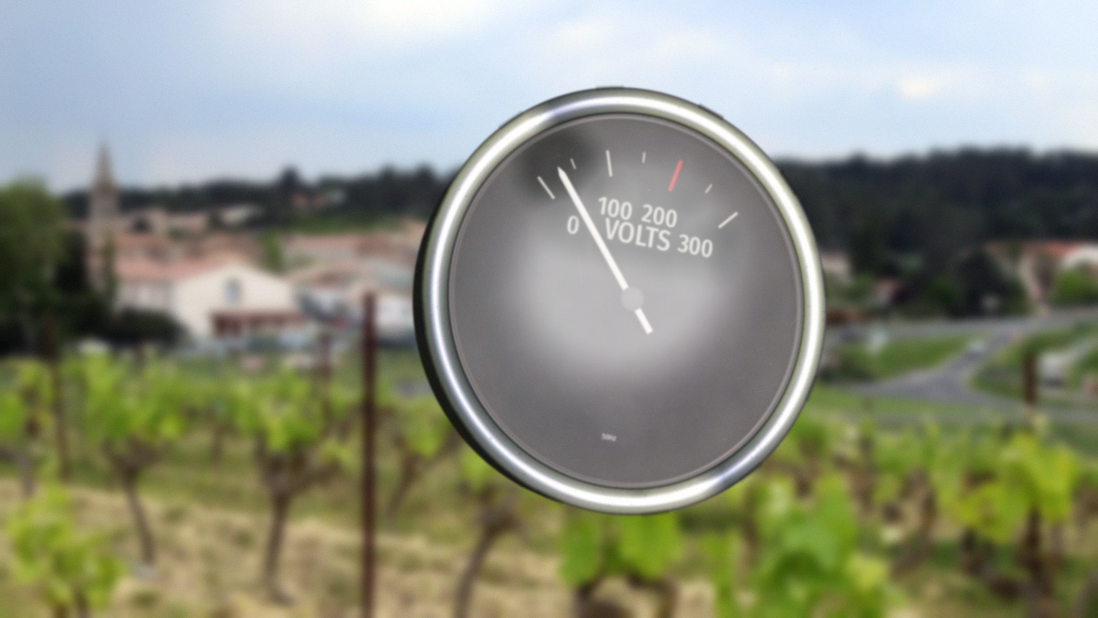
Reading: V 25
